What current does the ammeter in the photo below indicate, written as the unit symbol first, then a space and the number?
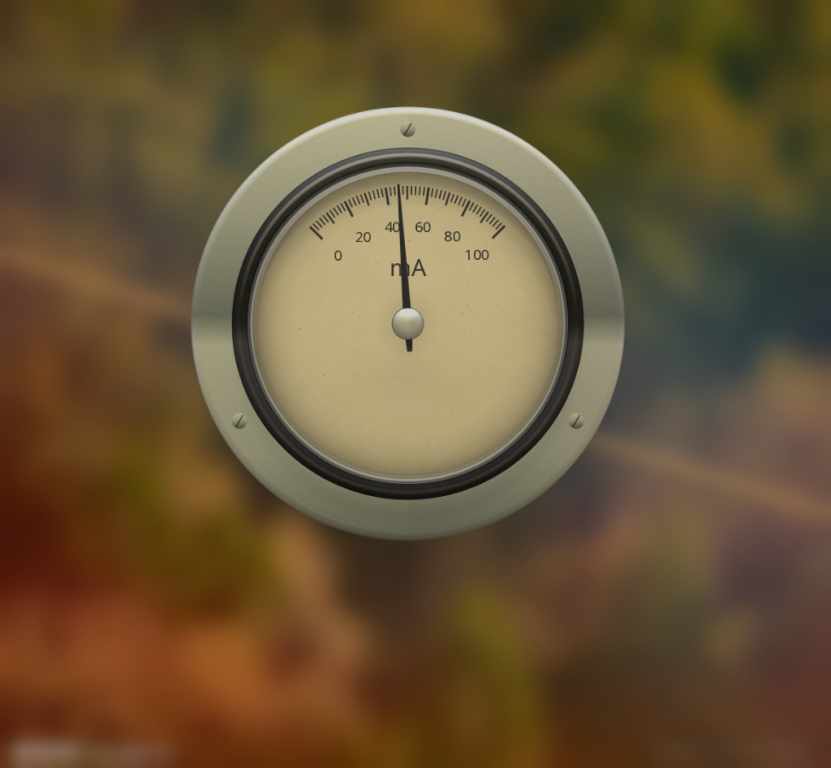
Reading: mA 46
